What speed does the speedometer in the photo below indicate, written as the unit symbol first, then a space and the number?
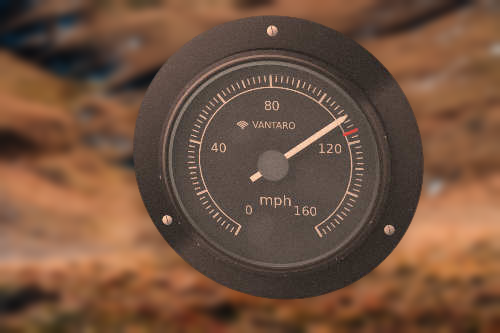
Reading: mph 110
